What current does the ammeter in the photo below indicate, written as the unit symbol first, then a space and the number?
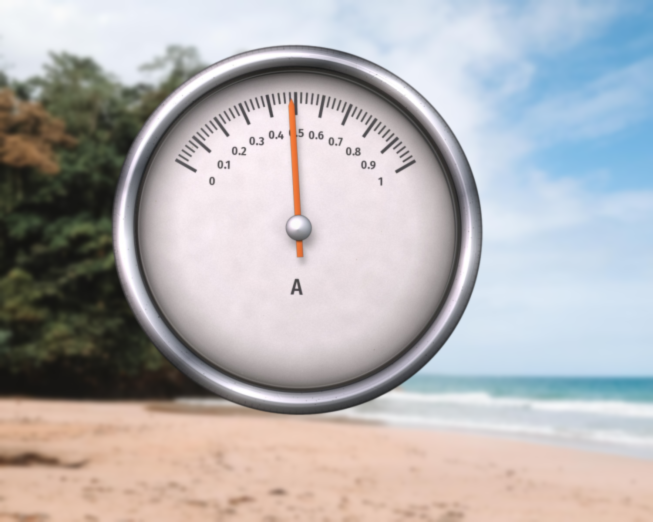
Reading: A 0.48
